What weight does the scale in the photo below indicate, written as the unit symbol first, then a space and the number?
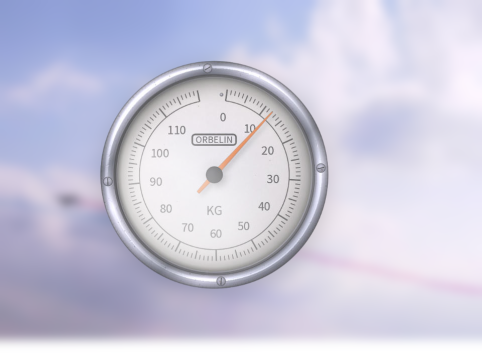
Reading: kg 12
